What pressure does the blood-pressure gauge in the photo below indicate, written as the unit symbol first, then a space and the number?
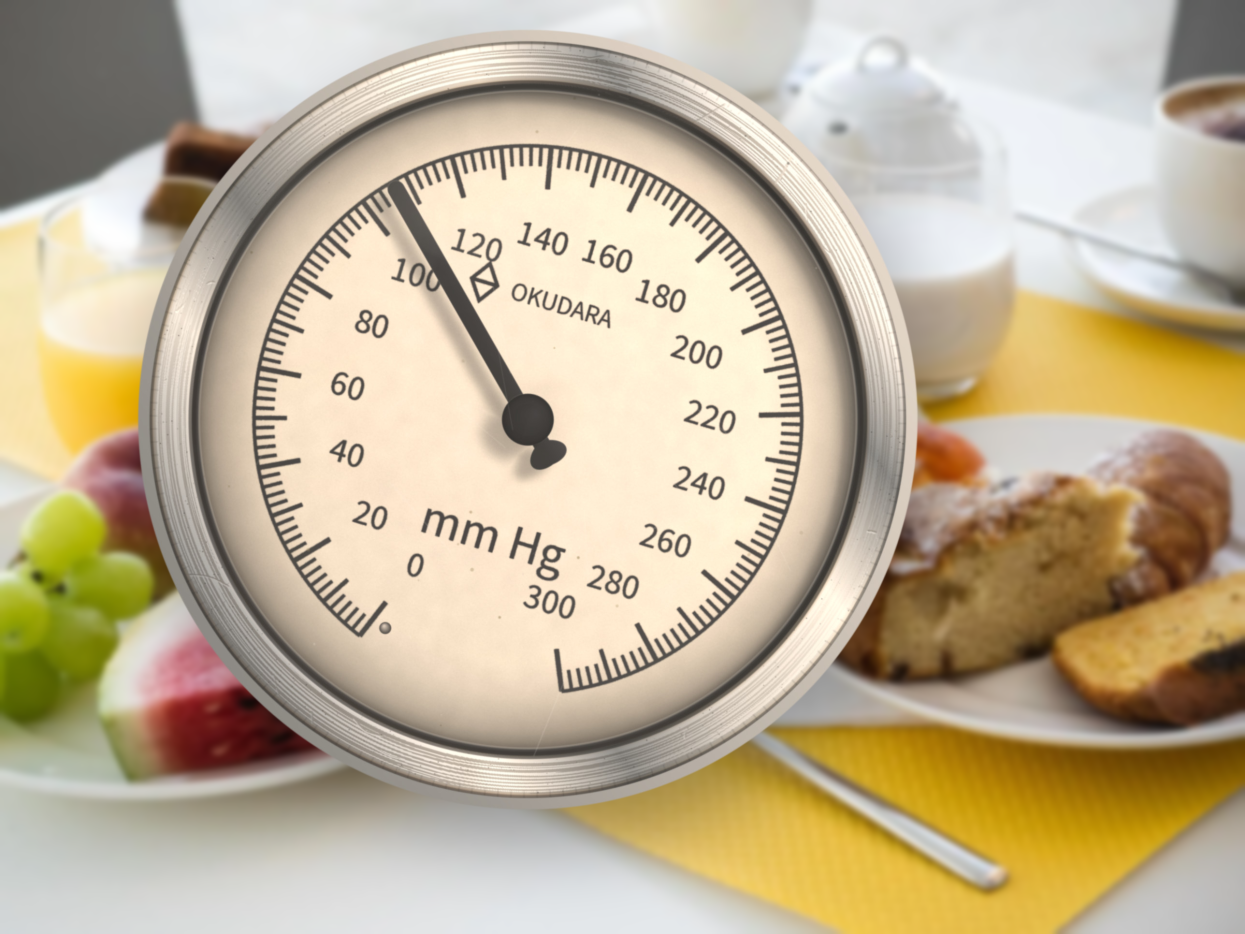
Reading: mmHg 107
